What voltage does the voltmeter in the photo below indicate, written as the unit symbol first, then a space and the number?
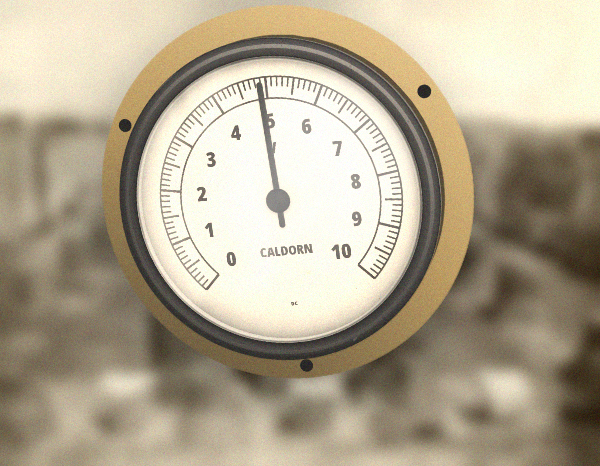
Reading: V 4.9
